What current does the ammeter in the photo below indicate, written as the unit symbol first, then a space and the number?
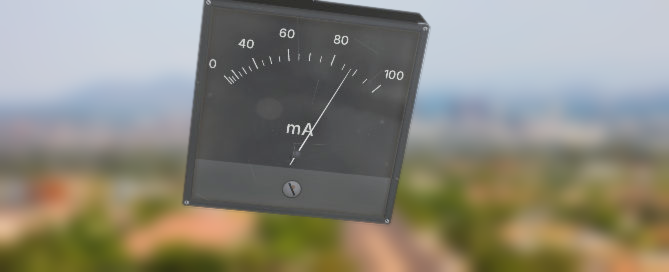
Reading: mA 87.5
